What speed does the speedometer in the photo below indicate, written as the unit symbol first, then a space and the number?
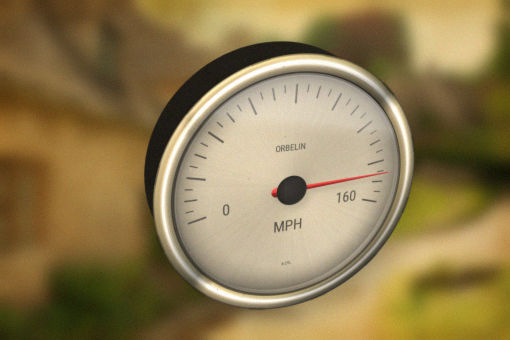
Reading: mph 145
